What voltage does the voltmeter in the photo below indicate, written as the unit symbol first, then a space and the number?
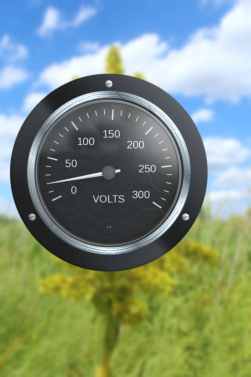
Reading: V 20
